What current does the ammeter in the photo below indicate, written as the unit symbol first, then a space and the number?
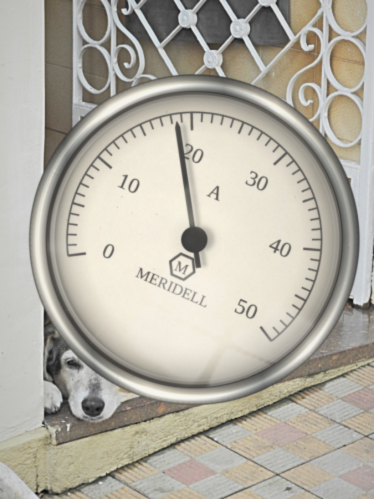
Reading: A 18.5
